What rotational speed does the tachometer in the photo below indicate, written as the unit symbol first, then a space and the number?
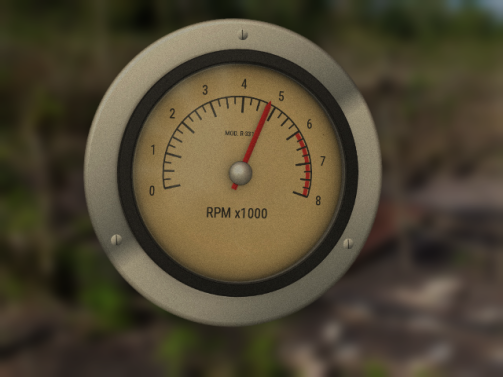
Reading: rpm 4750
